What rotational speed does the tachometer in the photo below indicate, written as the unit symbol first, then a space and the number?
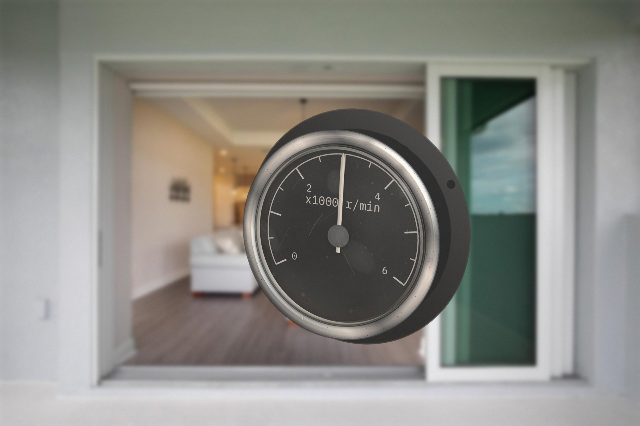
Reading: rpm 3000
